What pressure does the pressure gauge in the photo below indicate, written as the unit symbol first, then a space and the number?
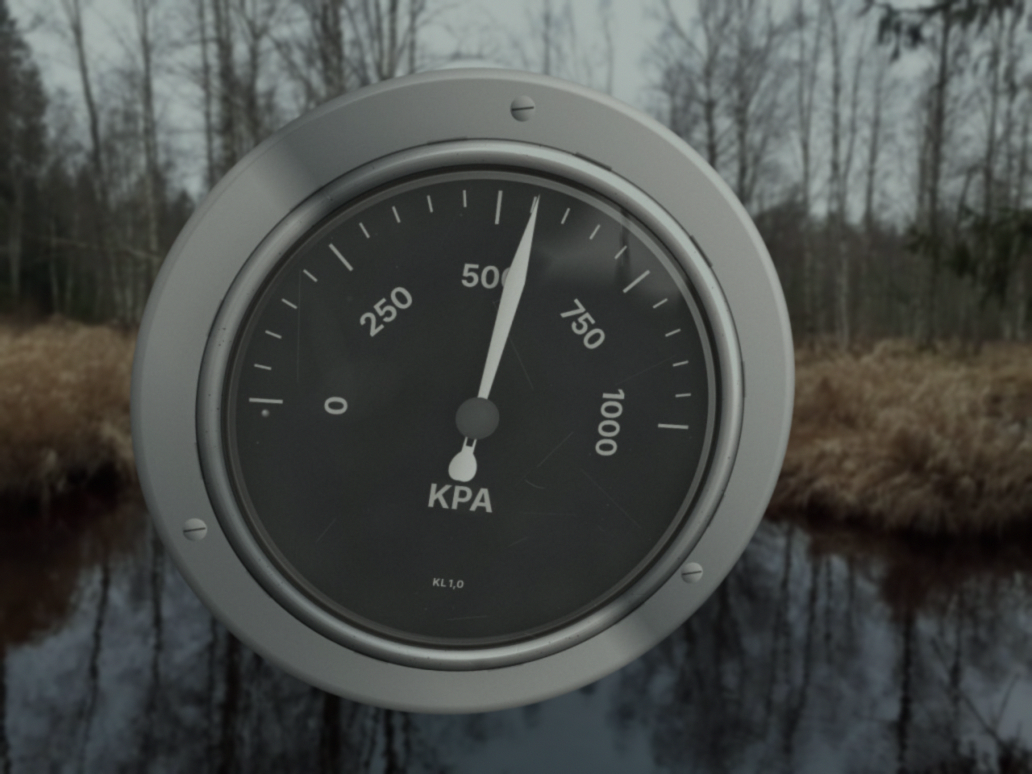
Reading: kPa 550
